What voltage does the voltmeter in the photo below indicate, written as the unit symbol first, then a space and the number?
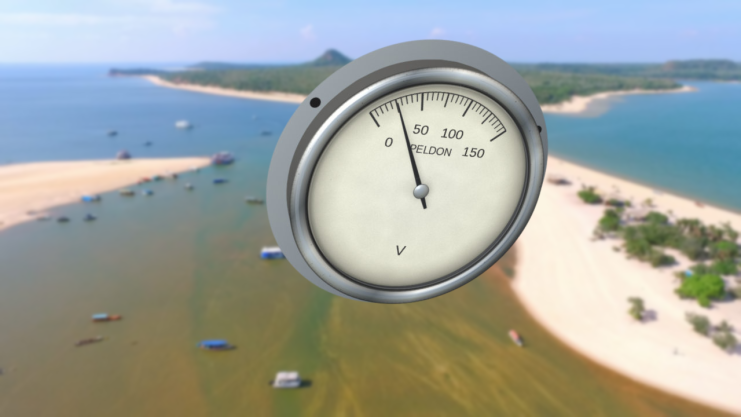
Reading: V 25
